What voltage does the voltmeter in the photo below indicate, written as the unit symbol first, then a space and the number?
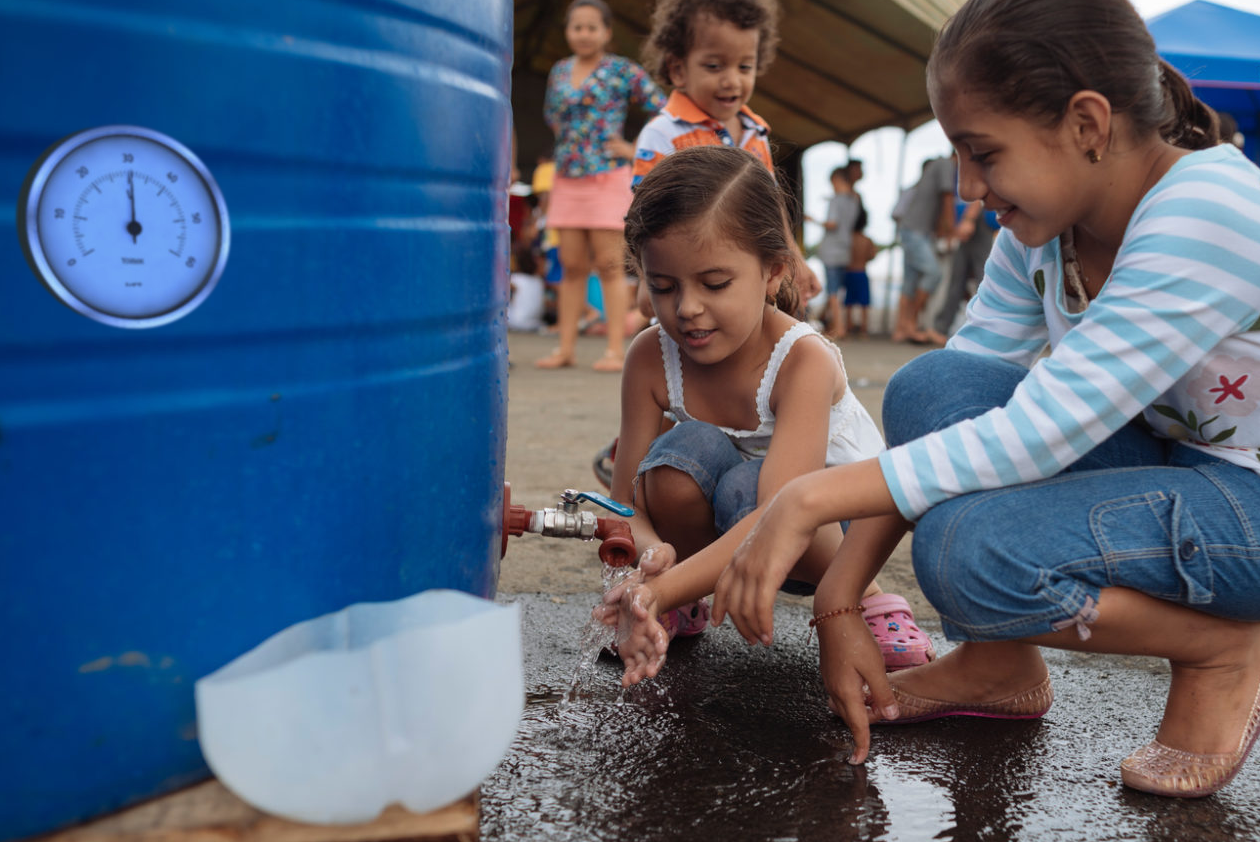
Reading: V 30
